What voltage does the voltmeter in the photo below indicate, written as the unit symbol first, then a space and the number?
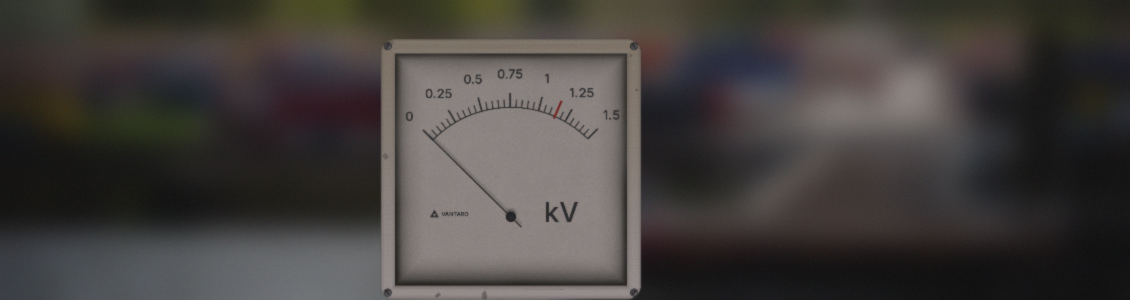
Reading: kV 0
